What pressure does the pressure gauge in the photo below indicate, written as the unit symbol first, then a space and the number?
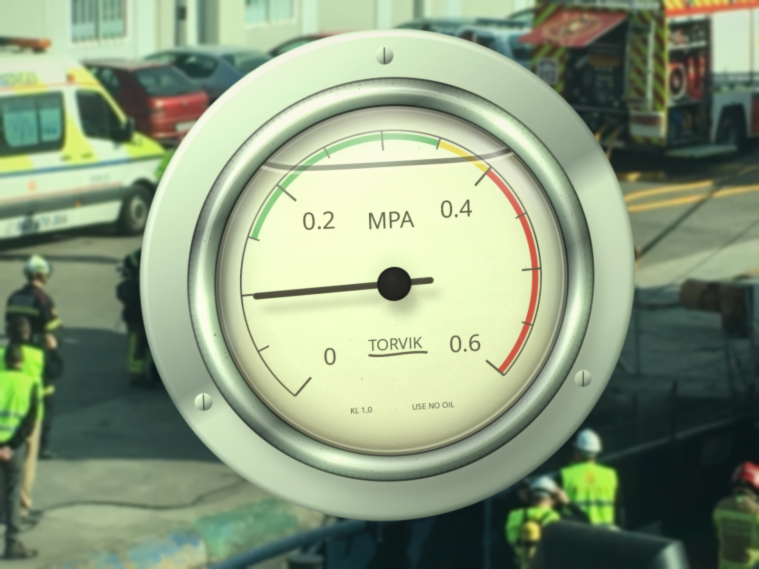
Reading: MPa 0.1
